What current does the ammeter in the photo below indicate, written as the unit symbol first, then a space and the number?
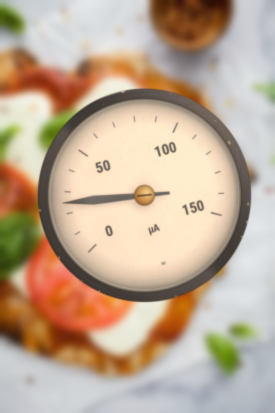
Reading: µA 25
